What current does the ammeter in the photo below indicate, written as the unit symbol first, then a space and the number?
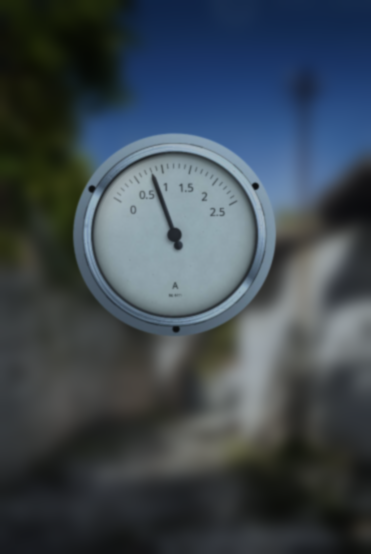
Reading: A 0.8
